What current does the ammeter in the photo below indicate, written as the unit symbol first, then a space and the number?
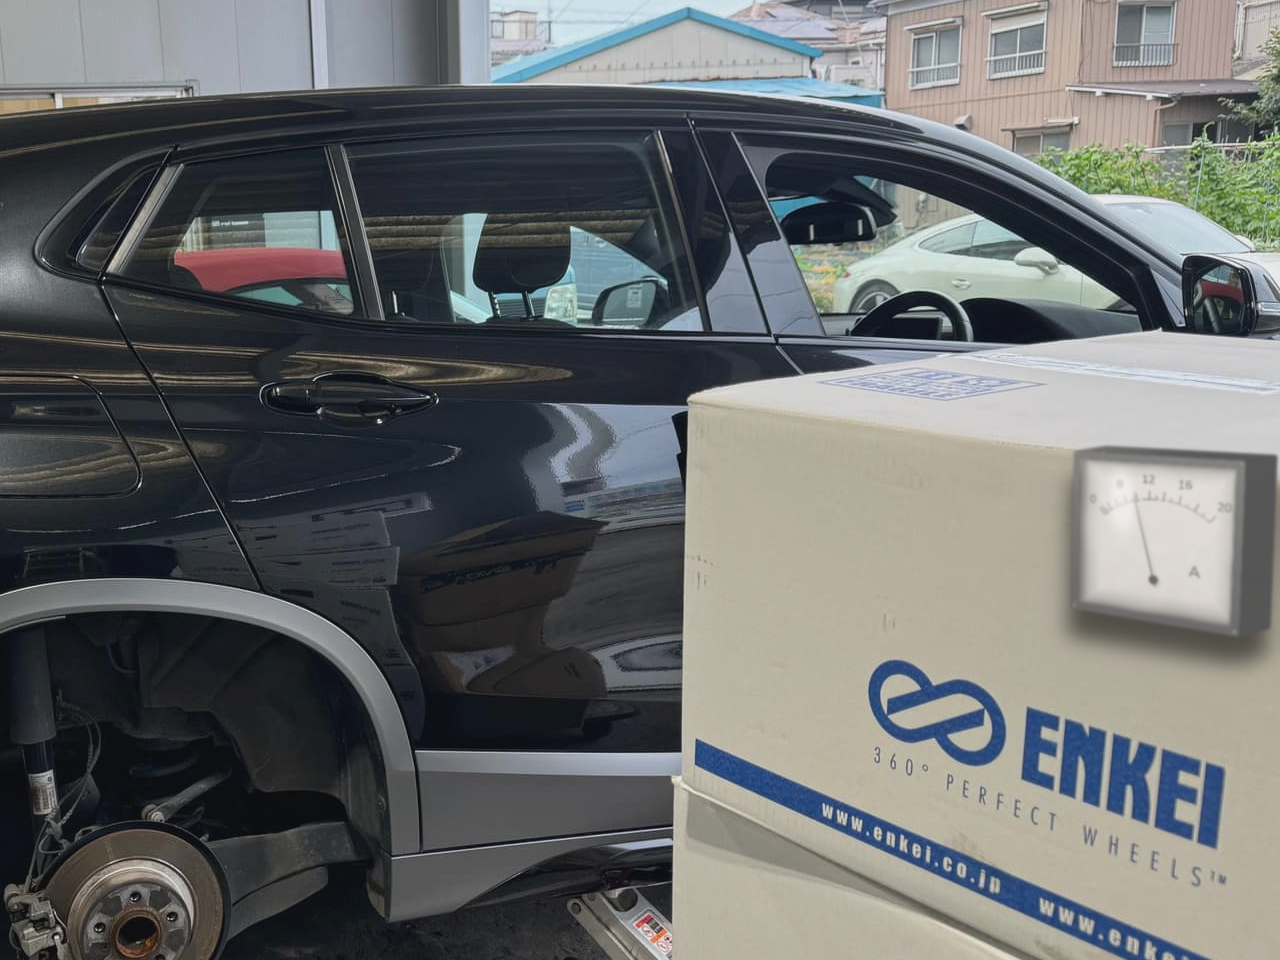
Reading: A 10
